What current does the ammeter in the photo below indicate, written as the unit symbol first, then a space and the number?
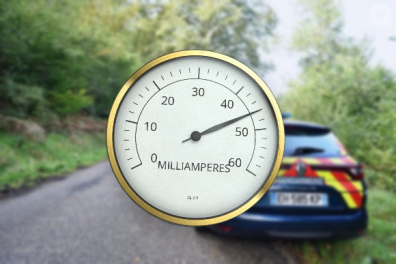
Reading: mA 46
